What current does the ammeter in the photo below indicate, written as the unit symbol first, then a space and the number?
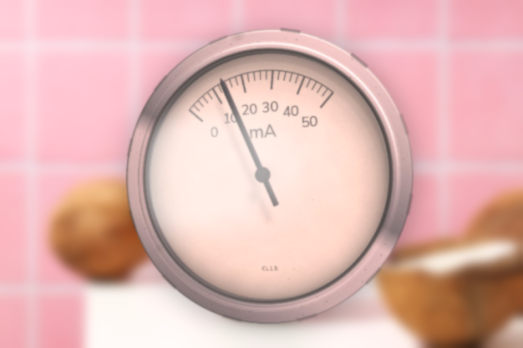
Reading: mA 14
